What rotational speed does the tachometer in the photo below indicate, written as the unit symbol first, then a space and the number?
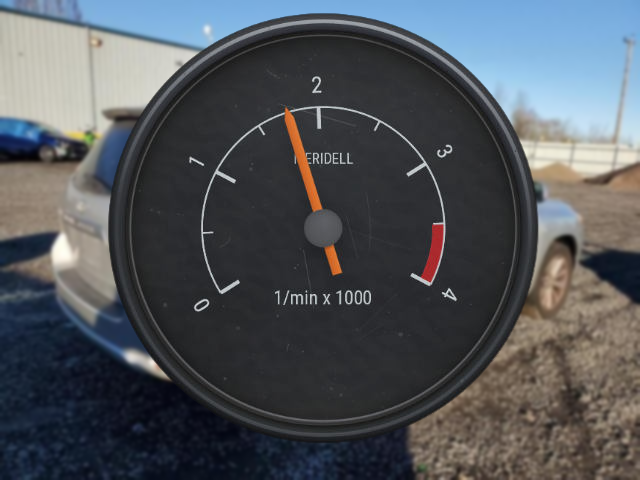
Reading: rpm 1750
